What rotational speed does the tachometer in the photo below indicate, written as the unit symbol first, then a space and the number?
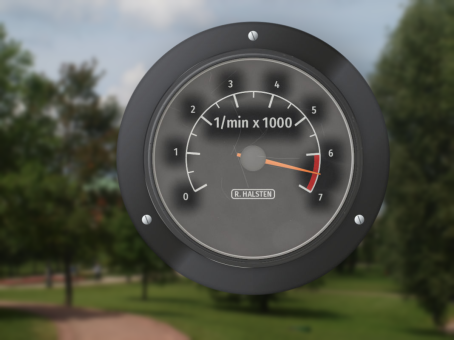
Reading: rpm 6500
